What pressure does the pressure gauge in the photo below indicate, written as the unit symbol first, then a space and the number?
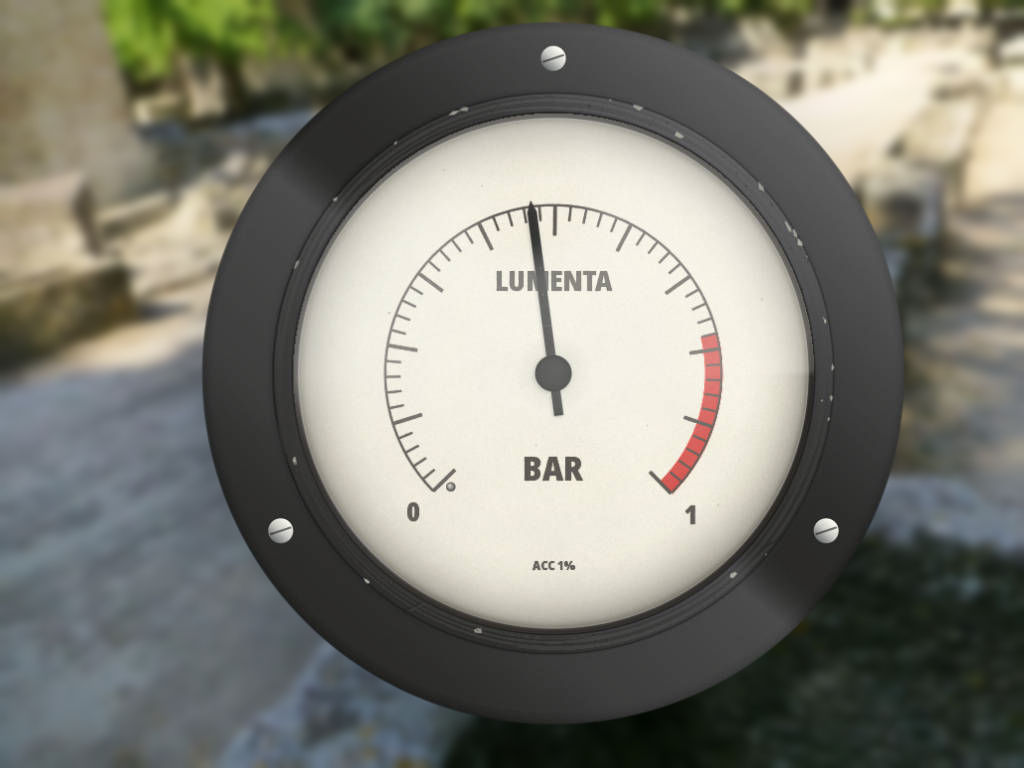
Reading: bar 0.47
